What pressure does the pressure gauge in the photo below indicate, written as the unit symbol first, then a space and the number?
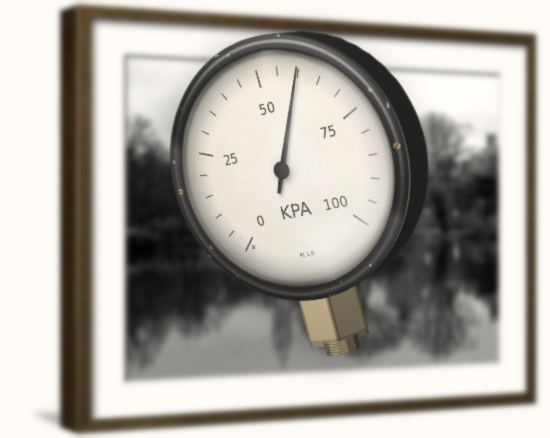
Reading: kPa 60
